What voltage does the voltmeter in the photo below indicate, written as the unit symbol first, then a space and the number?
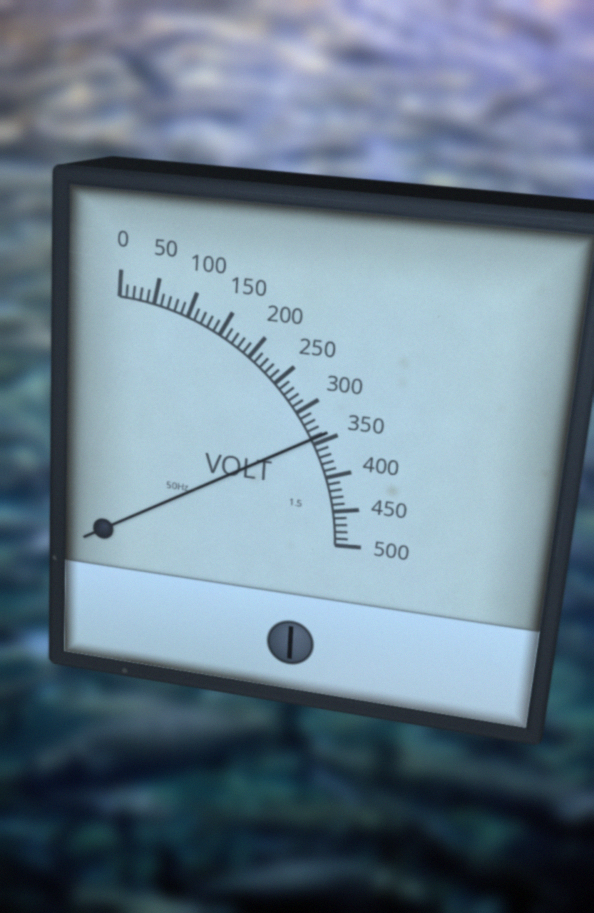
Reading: V 340
